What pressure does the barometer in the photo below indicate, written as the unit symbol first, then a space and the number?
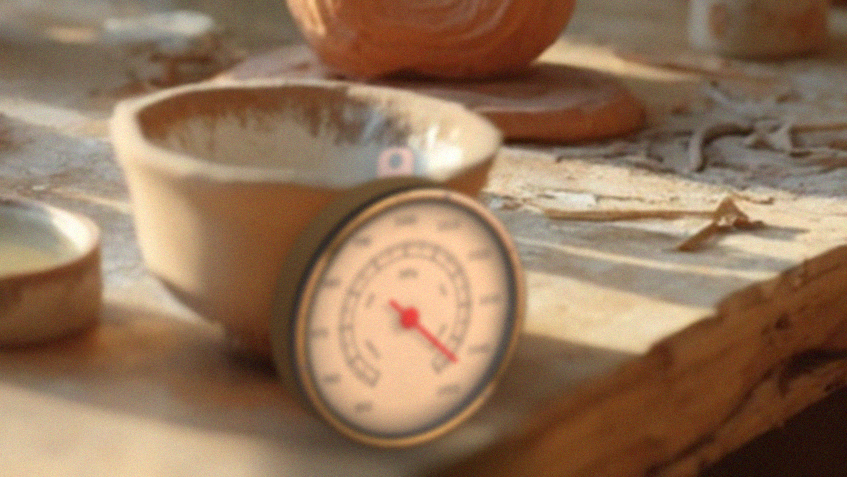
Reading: hPa 1045
